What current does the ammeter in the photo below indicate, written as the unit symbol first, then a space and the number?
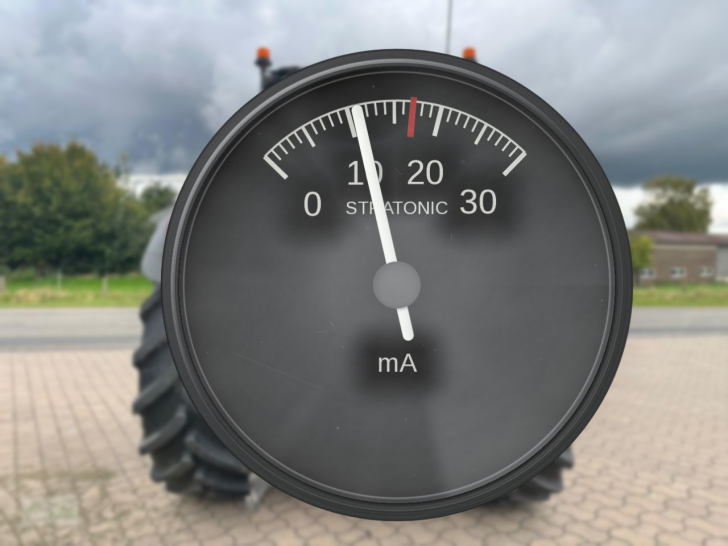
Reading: mA 11
